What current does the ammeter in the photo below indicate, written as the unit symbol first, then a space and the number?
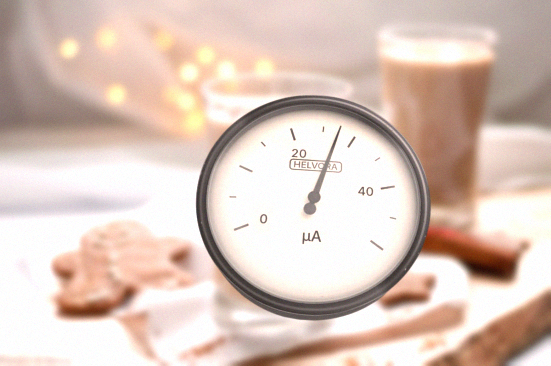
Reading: µA 27.5
